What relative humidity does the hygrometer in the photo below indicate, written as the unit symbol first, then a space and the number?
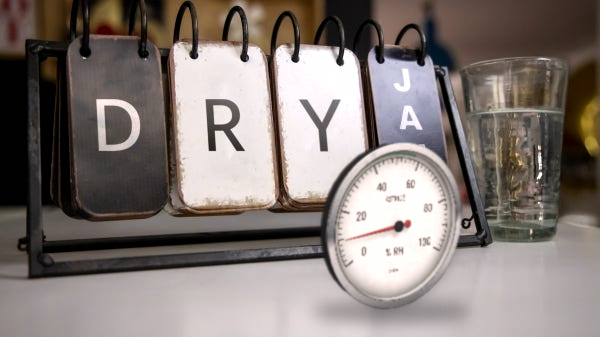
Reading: % 10
